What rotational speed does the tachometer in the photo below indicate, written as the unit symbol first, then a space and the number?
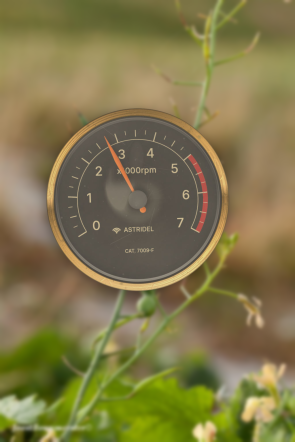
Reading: rpm 2750
